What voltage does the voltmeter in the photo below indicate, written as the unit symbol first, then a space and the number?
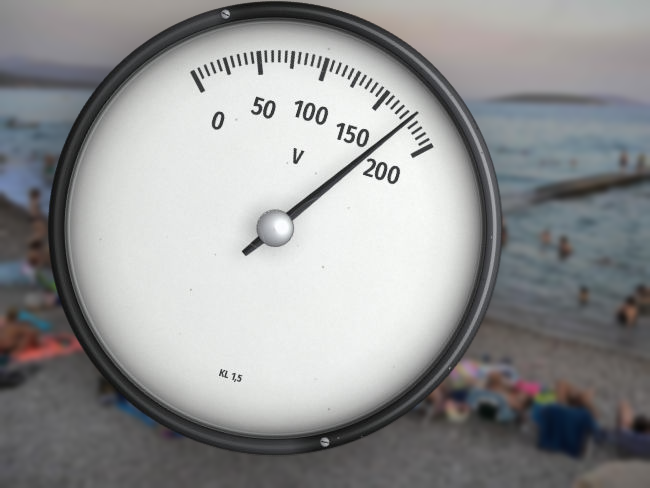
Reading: V 175
